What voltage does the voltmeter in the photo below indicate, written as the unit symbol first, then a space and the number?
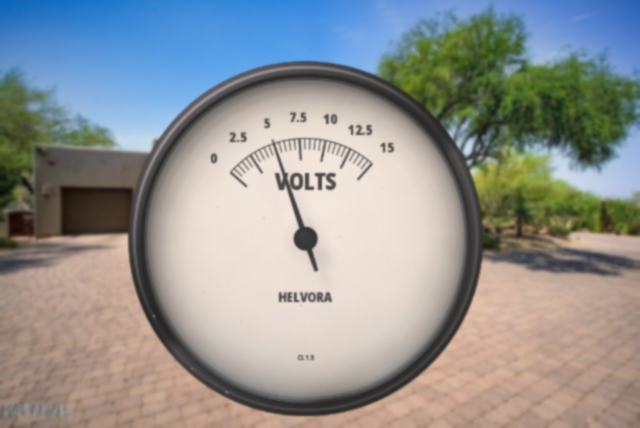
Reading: V 5
